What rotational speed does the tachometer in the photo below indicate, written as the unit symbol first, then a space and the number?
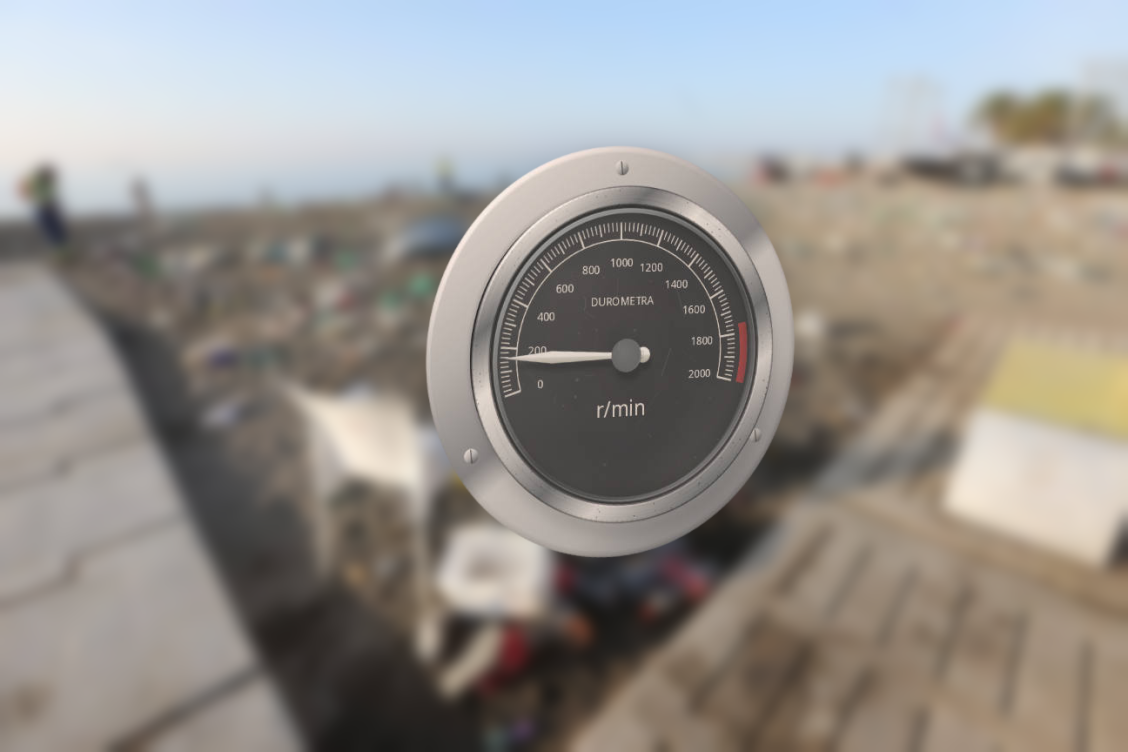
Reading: rpm 160
